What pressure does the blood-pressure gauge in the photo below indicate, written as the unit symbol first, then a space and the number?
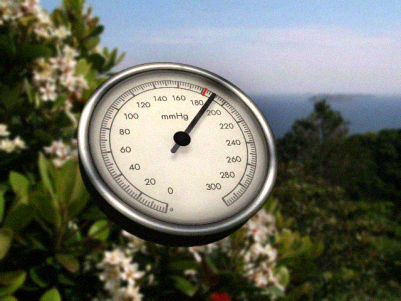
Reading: mmHg 190
